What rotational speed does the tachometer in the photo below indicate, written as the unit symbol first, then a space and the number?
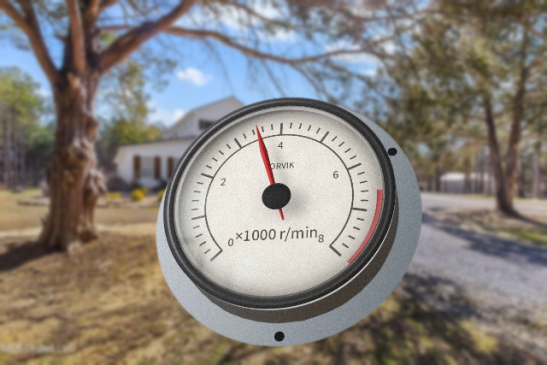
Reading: rpm 3500
